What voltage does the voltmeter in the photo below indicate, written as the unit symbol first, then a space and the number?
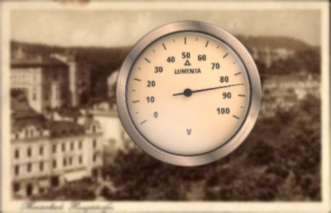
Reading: V 85
